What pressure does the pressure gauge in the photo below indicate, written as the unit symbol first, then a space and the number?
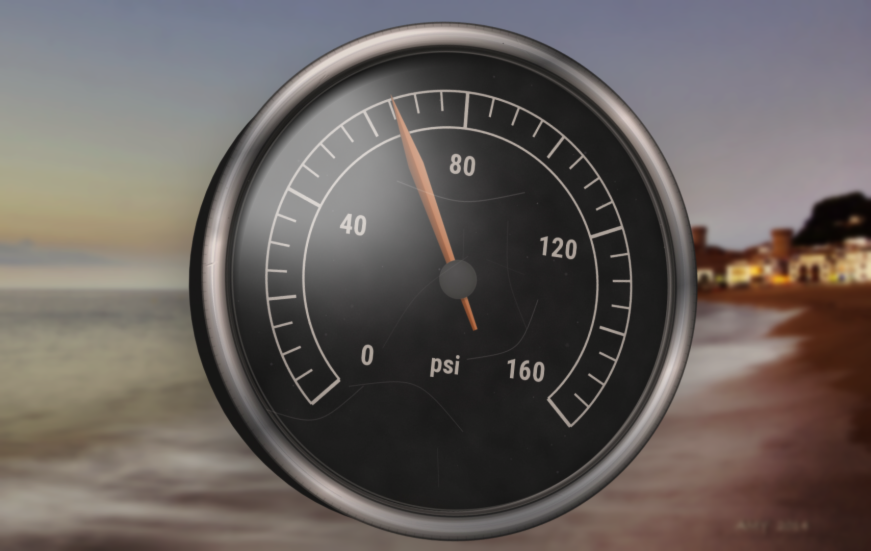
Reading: psi 65
